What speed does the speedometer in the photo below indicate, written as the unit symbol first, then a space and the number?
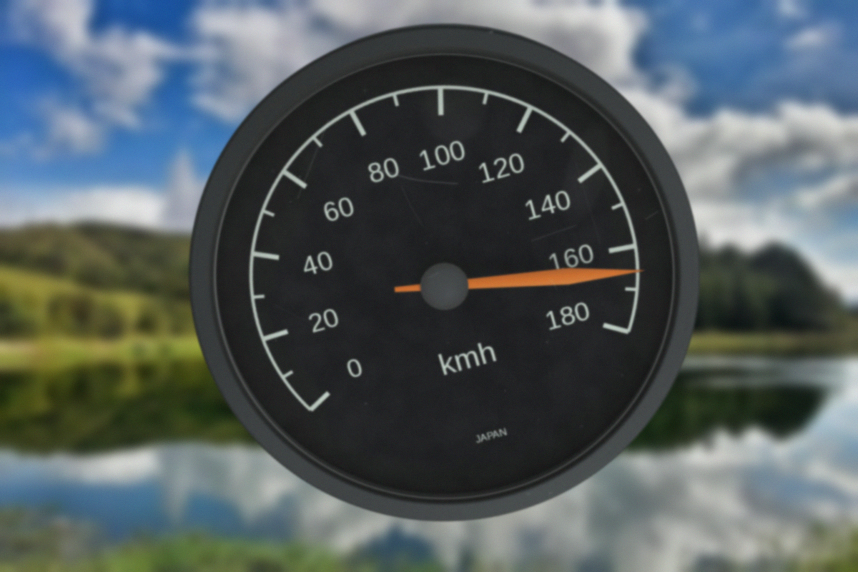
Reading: km/h 165
